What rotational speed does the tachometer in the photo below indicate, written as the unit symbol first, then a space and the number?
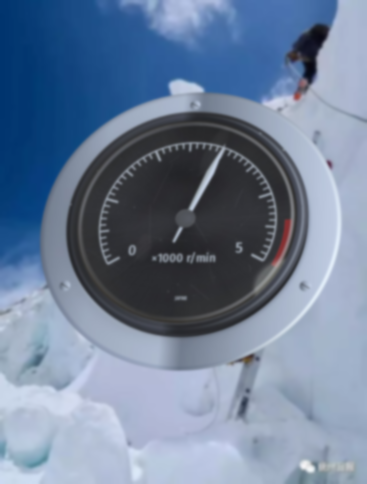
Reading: rpm 3000
